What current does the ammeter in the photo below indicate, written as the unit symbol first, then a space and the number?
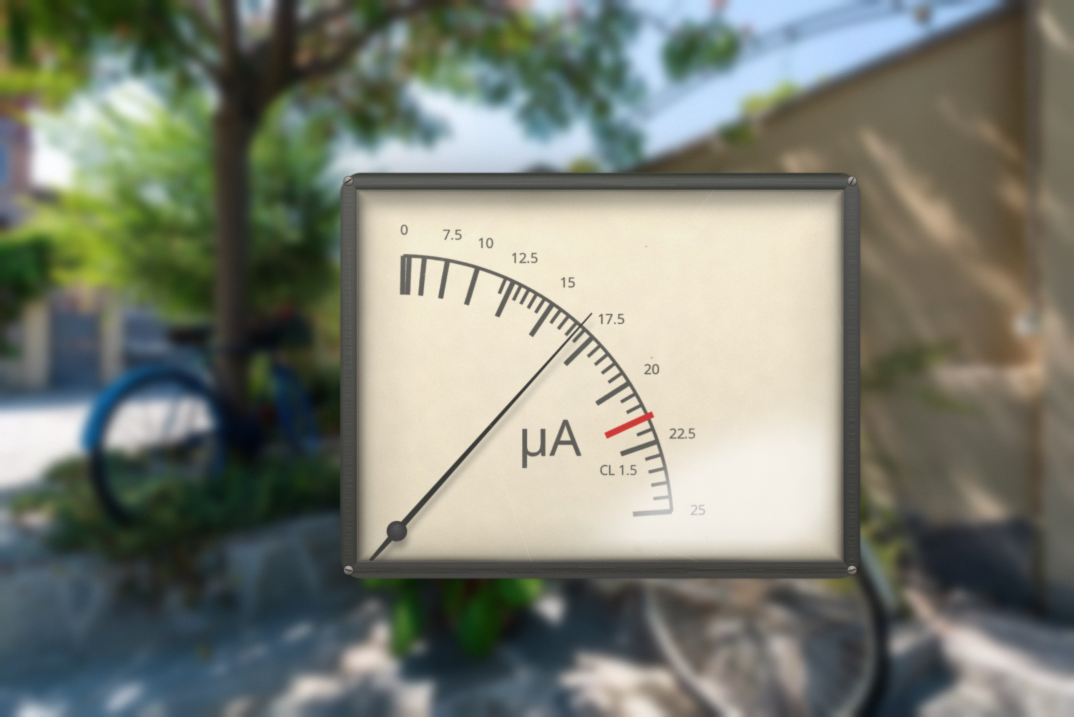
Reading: µA 16.75
